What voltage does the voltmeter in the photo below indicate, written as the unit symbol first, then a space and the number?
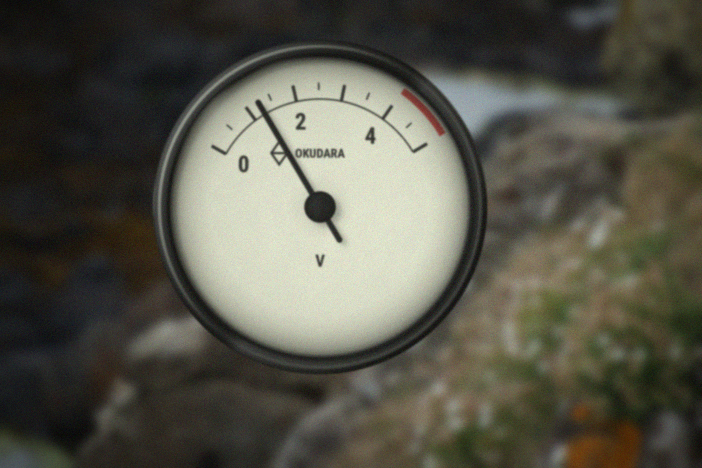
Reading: V 1.25
